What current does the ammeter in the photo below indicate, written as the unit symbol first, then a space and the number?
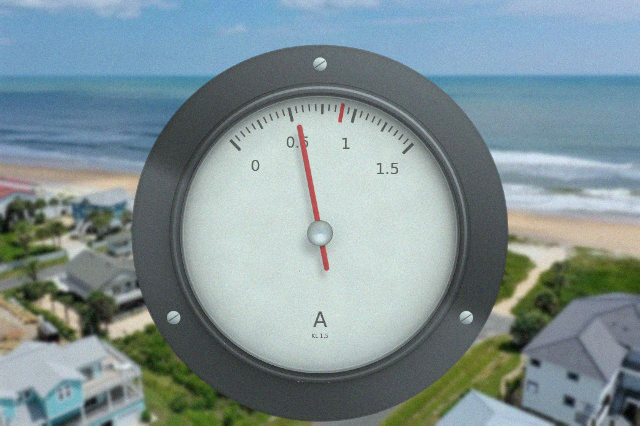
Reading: A 0.55
